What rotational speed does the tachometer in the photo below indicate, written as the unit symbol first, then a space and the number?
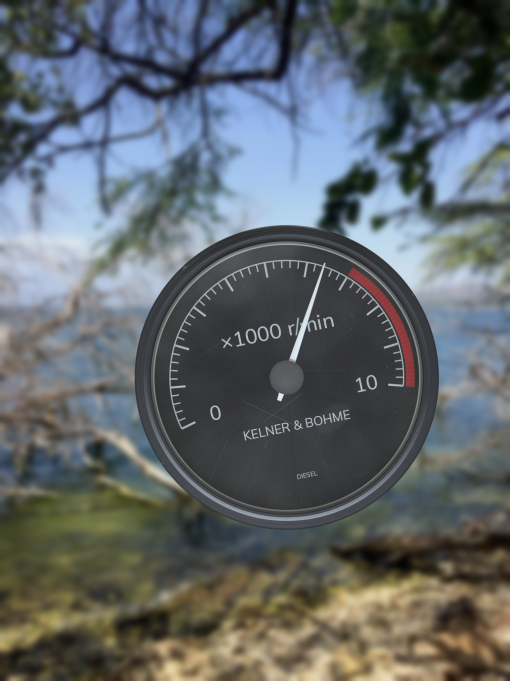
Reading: rpm 6400
